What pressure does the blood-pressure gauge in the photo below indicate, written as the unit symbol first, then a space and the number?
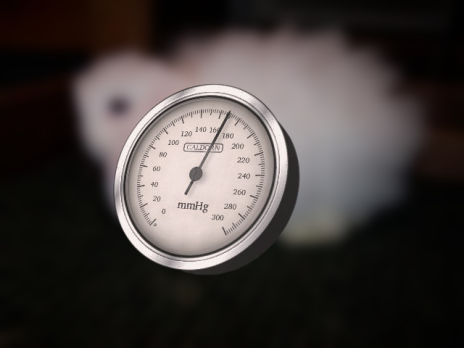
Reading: mmHg 170
